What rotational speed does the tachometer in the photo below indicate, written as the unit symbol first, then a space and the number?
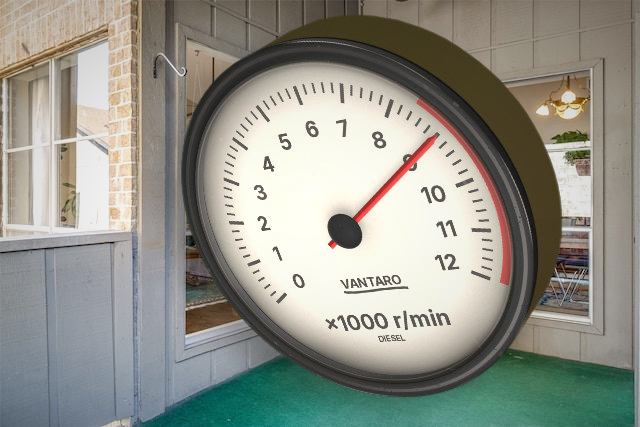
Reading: rpm 9000
